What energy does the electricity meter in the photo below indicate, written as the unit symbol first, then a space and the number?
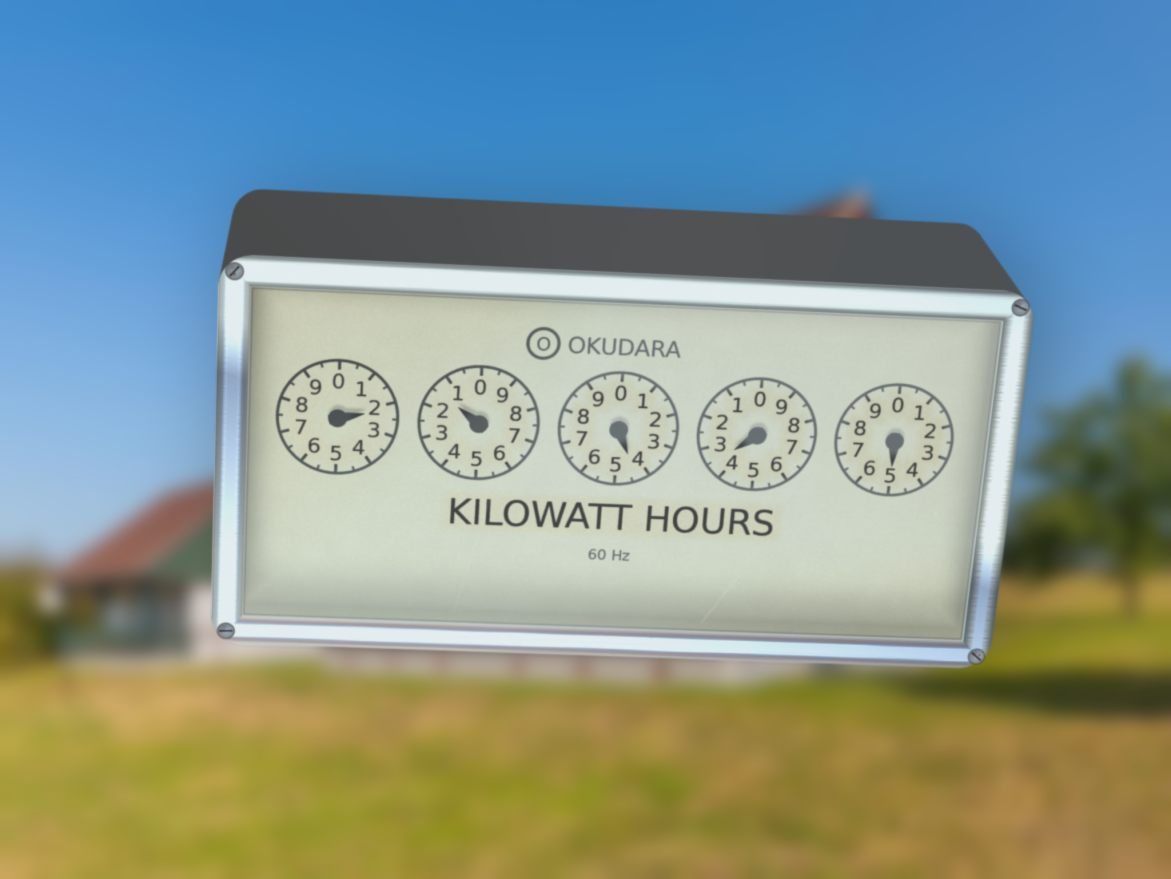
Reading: kWh 21435
